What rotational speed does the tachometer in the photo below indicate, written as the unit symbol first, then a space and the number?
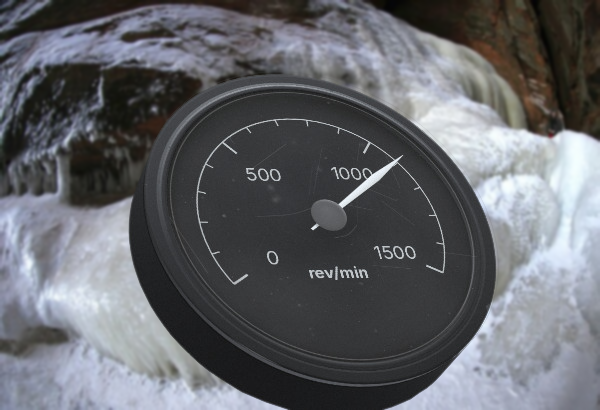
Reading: rpm 1100
